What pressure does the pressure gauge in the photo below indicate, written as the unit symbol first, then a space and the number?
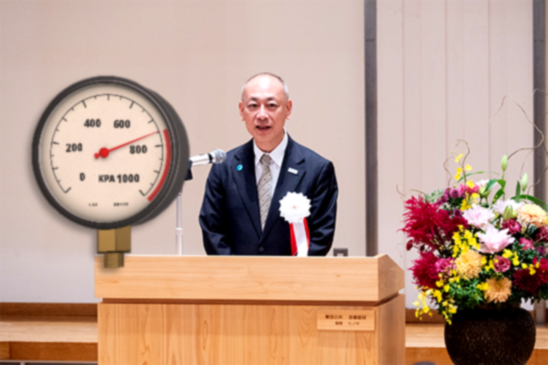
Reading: kPa 750
